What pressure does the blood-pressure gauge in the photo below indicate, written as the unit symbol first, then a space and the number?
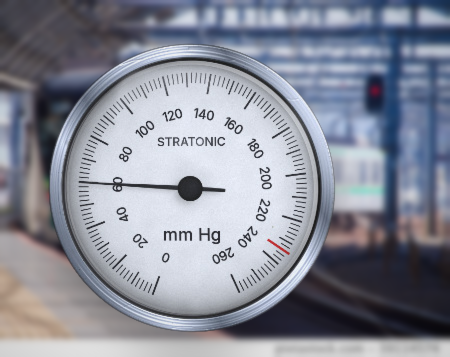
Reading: mmHg 60
